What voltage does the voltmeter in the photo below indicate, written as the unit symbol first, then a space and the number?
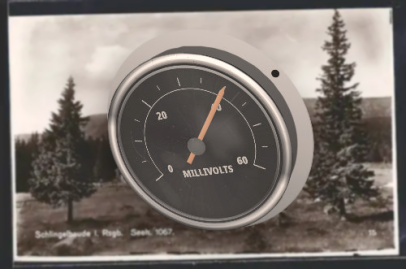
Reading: mV 40
